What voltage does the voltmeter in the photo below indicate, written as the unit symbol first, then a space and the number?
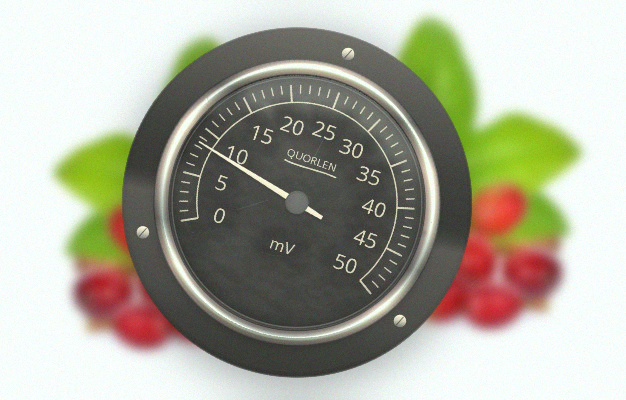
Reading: mV 8.5
